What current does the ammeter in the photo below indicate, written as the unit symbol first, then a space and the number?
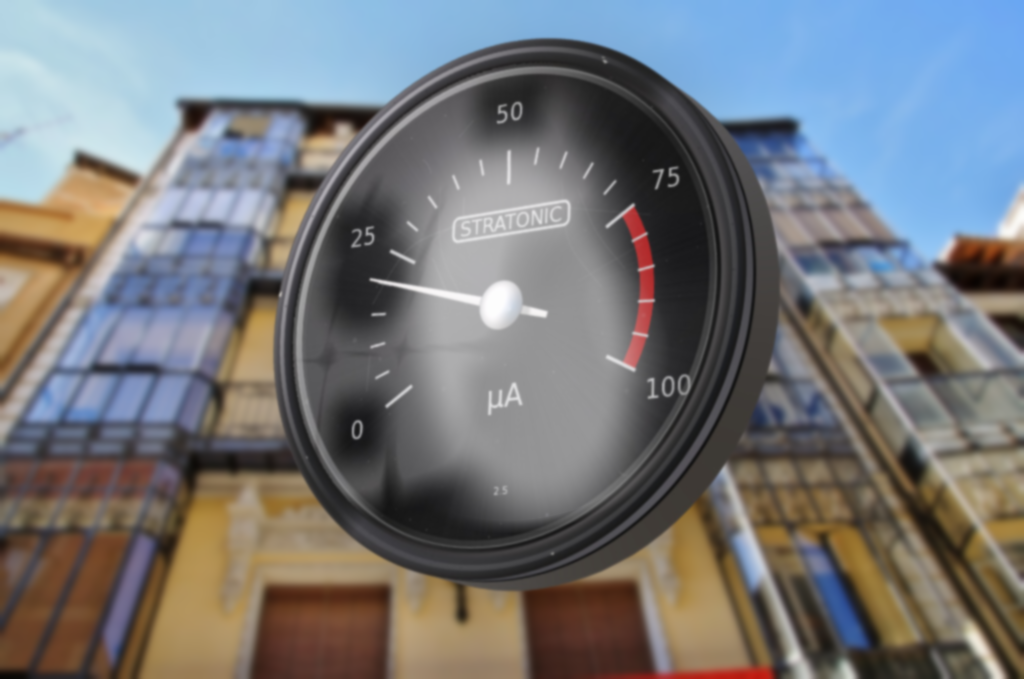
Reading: µA 20
